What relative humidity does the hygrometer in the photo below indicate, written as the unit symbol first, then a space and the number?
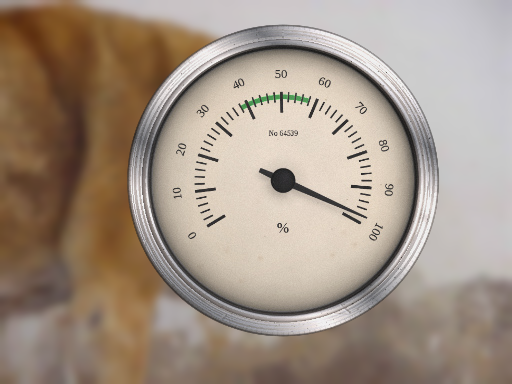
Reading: % 98
